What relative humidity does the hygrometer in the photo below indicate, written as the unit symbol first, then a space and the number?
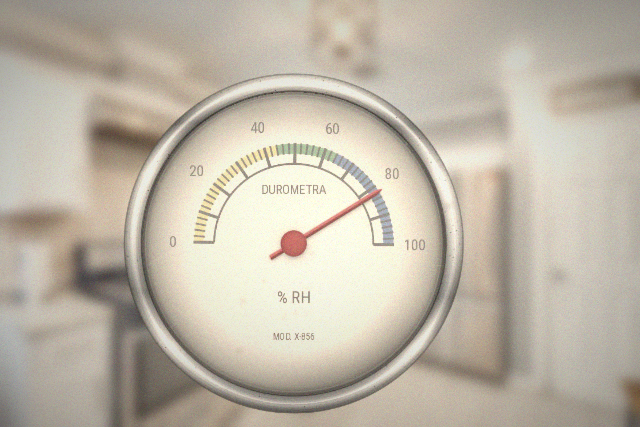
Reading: % 82
